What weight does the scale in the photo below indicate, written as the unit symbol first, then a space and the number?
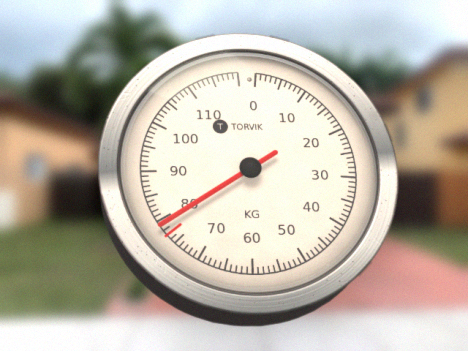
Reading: kg 79
